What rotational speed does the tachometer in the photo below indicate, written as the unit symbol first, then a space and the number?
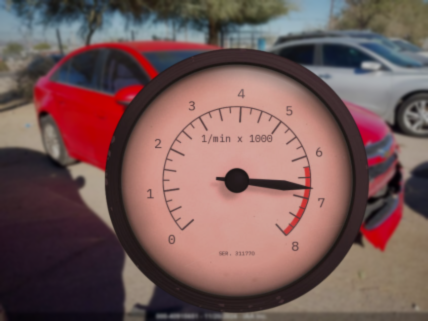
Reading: rpm 6750
